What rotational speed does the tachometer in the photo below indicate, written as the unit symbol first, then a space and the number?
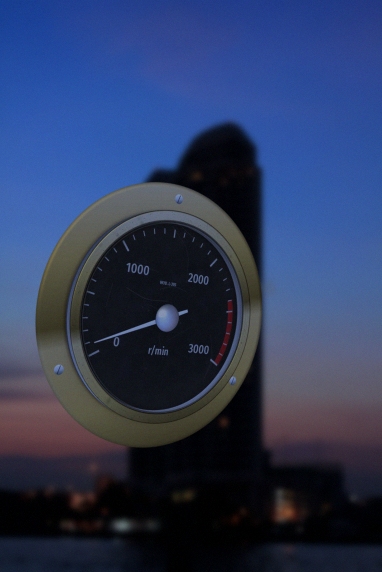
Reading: rpm 100
